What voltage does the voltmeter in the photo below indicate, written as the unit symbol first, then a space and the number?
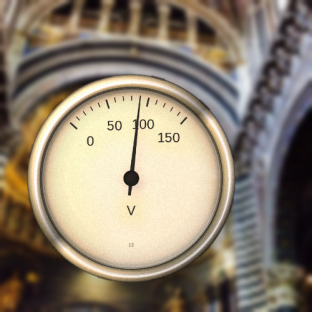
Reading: V 90
